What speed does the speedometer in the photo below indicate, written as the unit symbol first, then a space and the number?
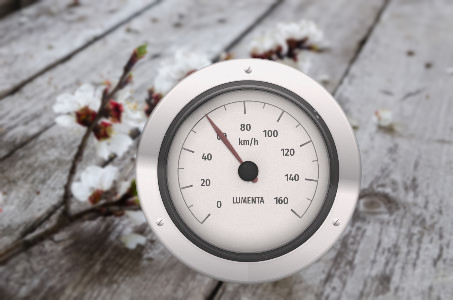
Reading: km/h 60
